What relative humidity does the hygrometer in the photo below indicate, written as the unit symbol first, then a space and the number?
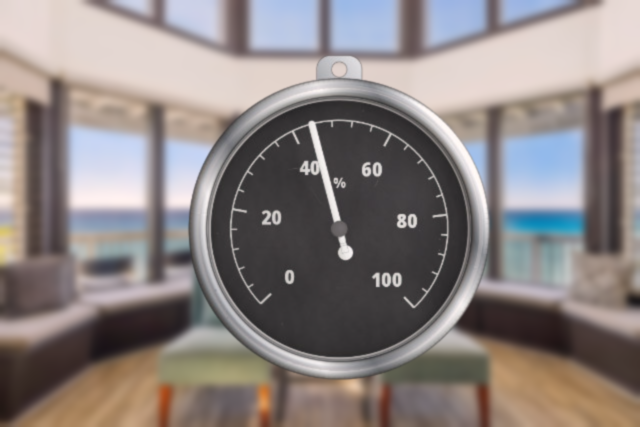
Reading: % 44
